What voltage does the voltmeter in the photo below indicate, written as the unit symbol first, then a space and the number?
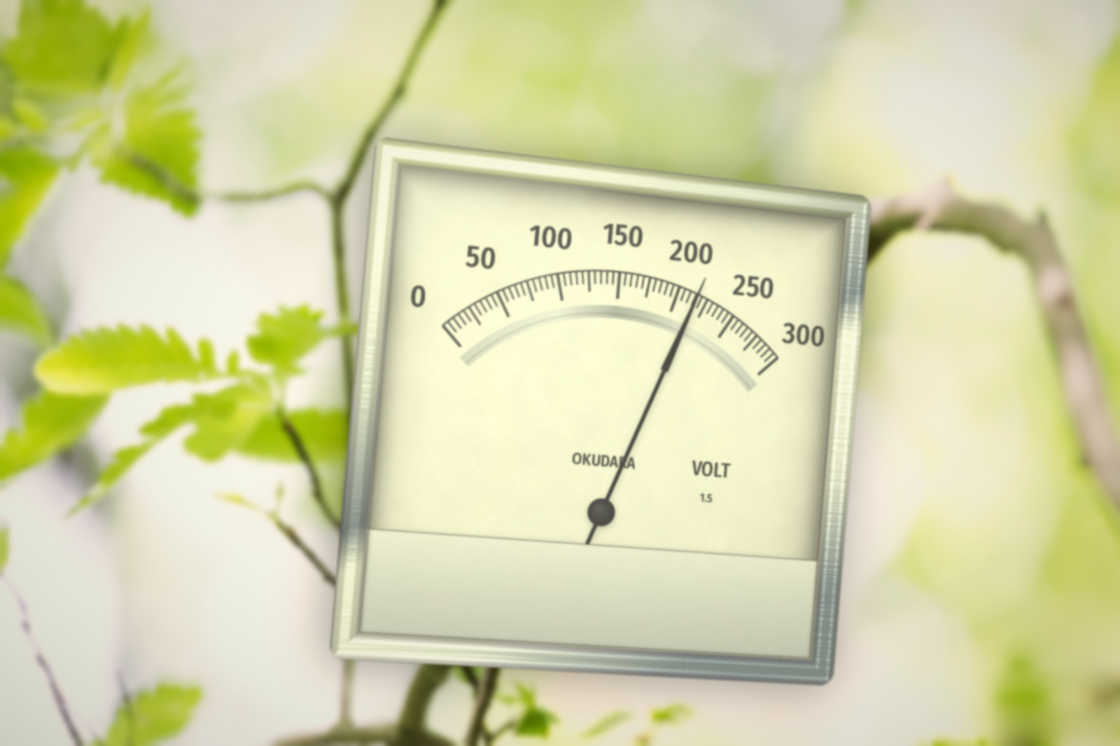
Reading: V 215
